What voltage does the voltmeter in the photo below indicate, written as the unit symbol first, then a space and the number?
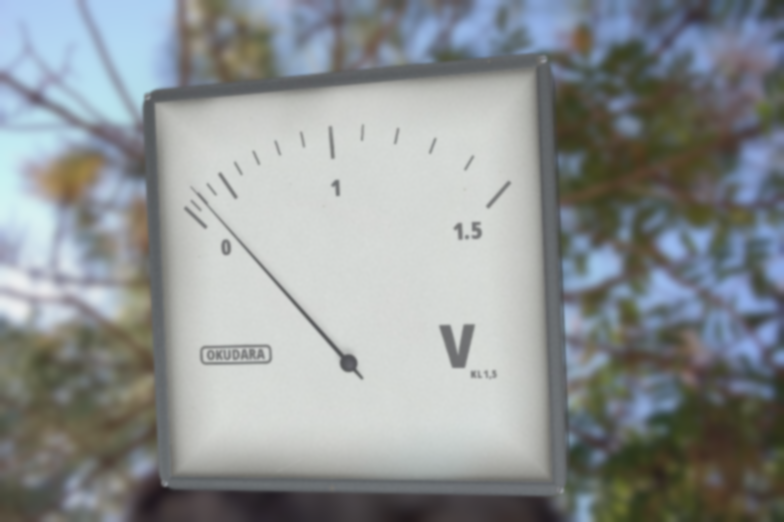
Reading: V 0.3
